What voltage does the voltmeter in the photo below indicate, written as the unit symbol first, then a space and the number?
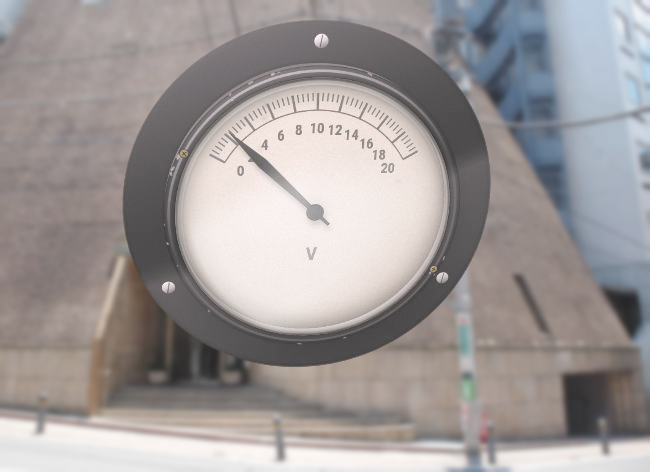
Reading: V 2.4
